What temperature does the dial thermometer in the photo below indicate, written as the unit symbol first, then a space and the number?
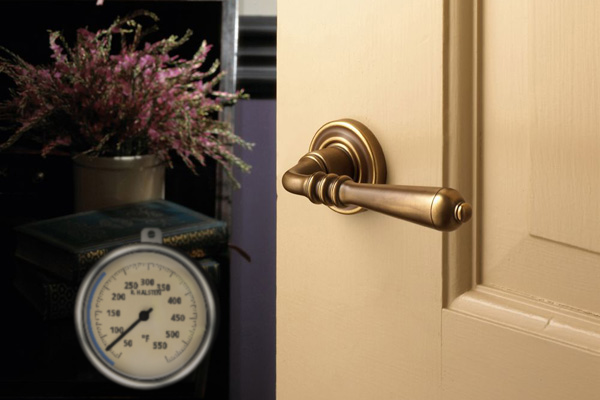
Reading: °F 75
